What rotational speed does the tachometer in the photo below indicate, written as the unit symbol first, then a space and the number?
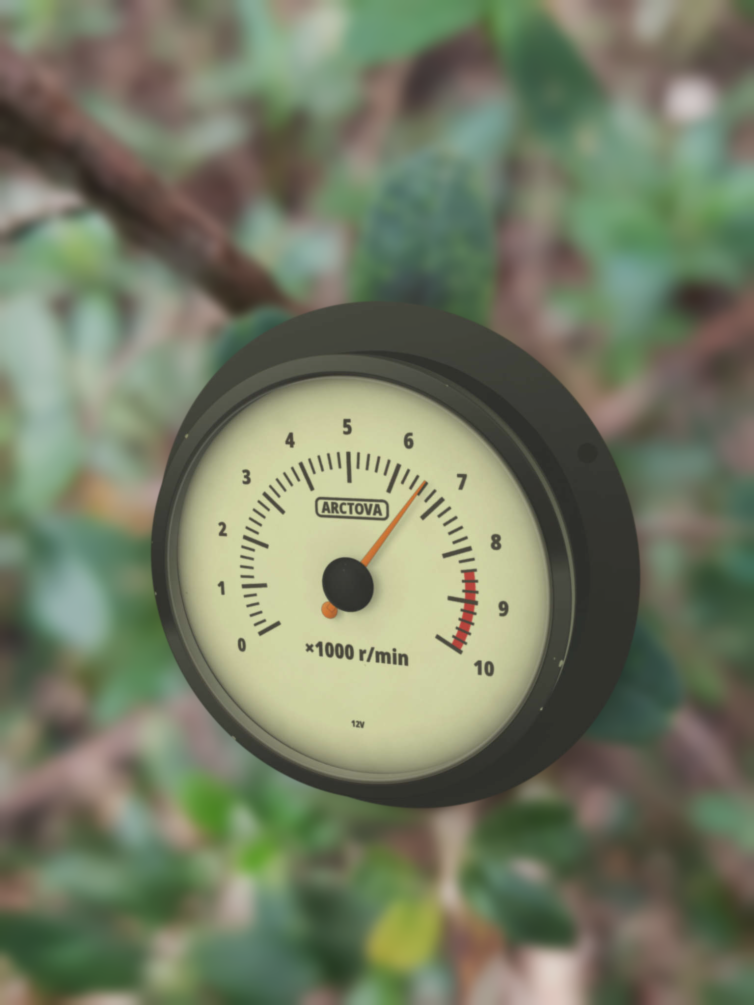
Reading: rpm 6600
